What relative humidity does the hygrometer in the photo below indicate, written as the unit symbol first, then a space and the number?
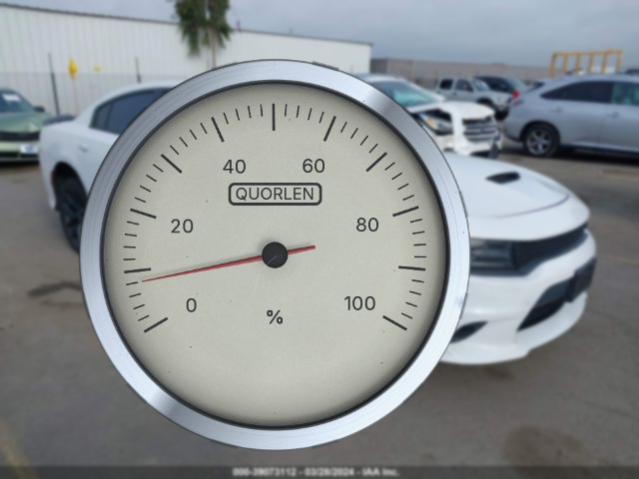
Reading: % 8
